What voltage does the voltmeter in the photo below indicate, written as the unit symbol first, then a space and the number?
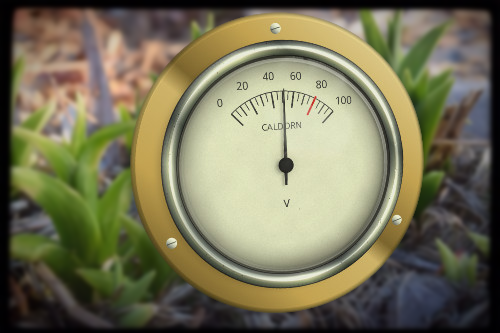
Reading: V 50
